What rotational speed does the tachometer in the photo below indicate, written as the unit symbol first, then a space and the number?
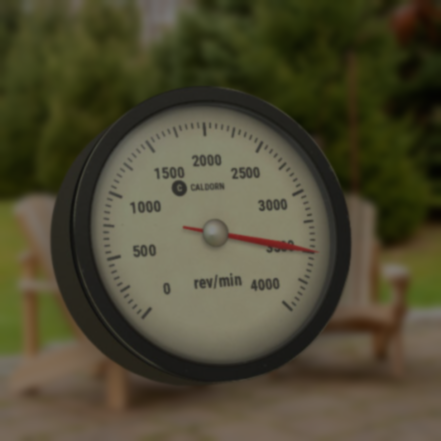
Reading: rpm 3500
